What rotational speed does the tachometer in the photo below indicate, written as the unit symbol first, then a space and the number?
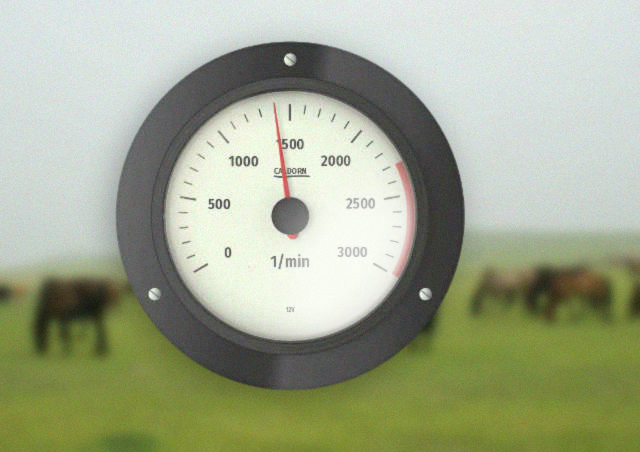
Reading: rpm 1400
